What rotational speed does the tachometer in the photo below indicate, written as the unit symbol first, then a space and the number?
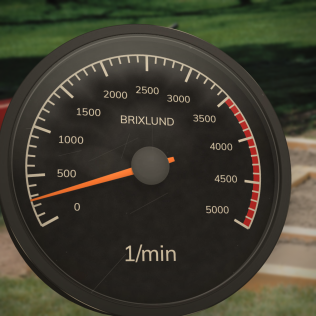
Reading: rpm 250
